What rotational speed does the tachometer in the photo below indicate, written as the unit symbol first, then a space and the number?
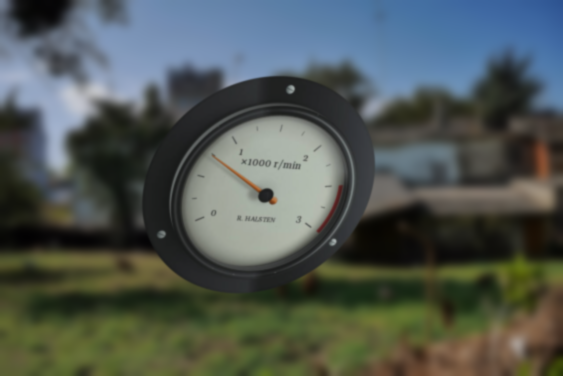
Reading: rpm 750
